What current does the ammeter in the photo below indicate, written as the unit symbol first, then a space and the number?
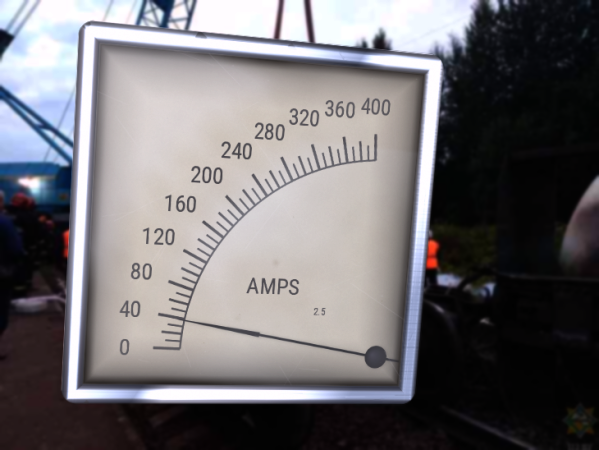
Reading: A 40
